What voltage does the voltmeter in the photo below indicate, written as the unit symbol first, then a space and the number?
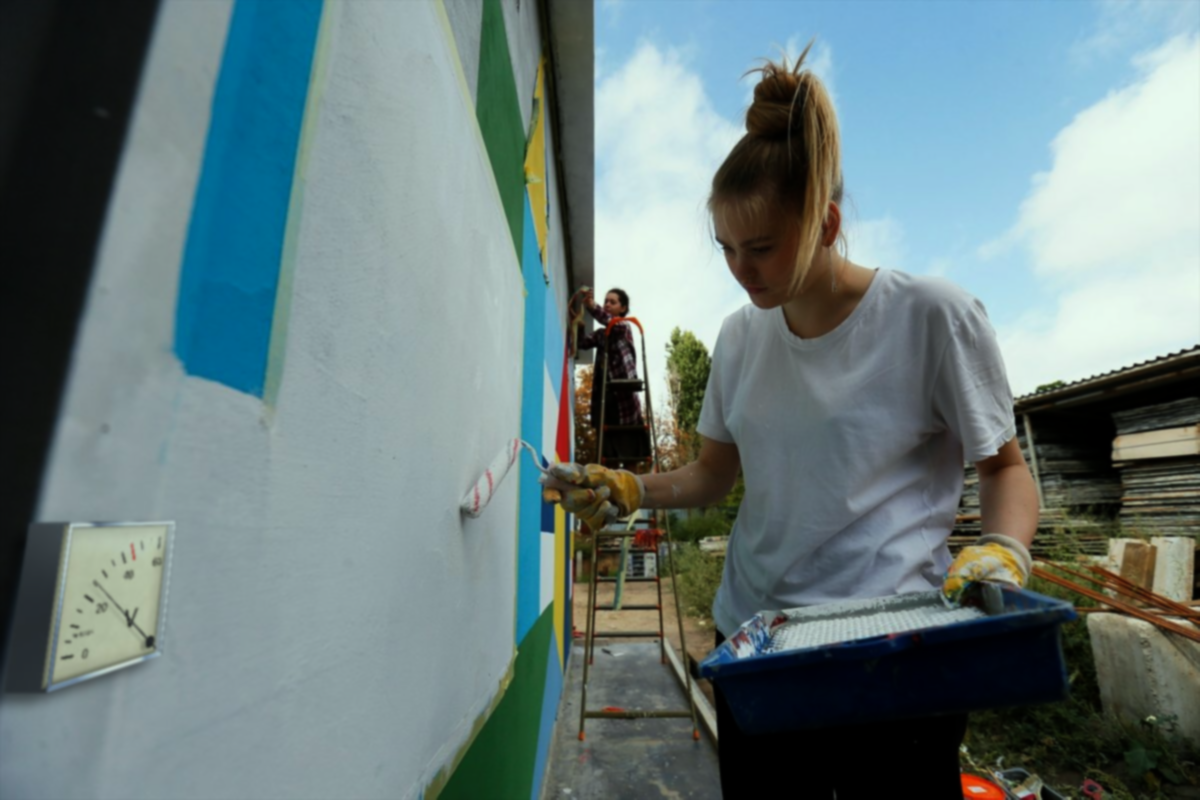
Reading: V 25
